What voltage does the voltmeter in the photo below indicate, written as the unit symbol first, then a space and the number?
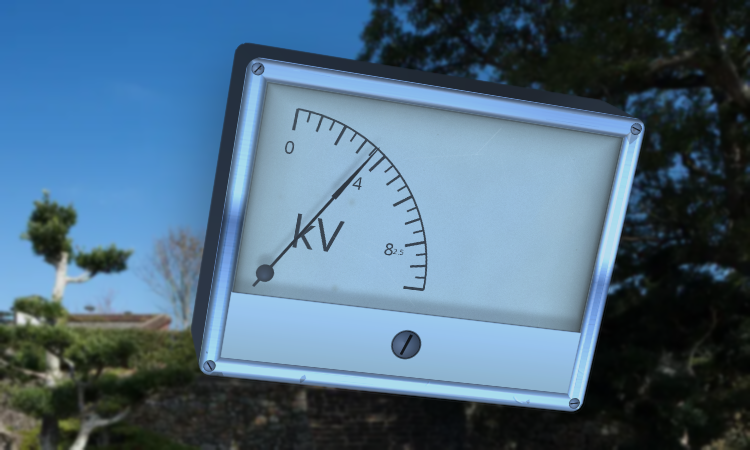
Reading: kV 3.5
